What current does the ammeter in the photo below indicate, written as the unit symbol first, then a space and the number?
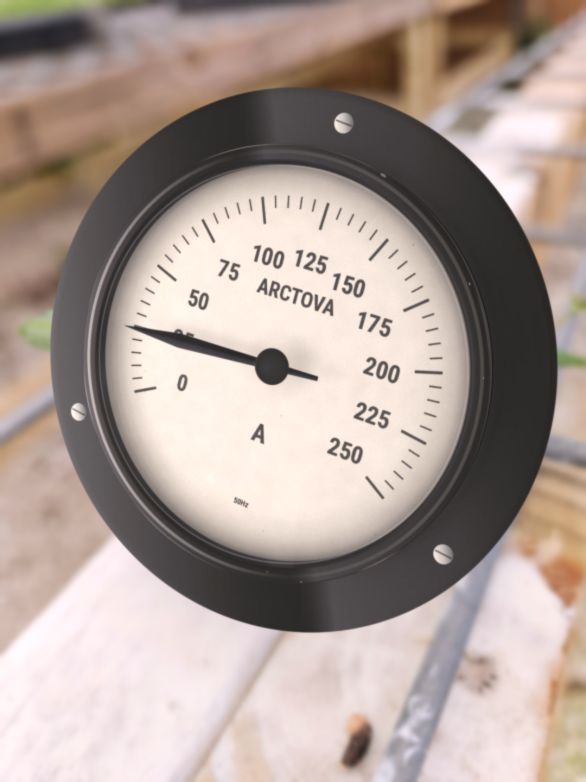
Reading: A 25
